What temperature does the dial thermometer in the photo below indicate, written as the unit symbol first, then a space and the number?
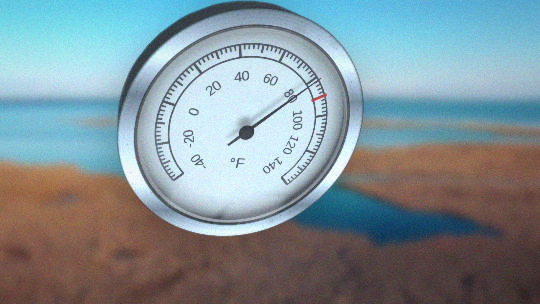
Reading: °F 80
